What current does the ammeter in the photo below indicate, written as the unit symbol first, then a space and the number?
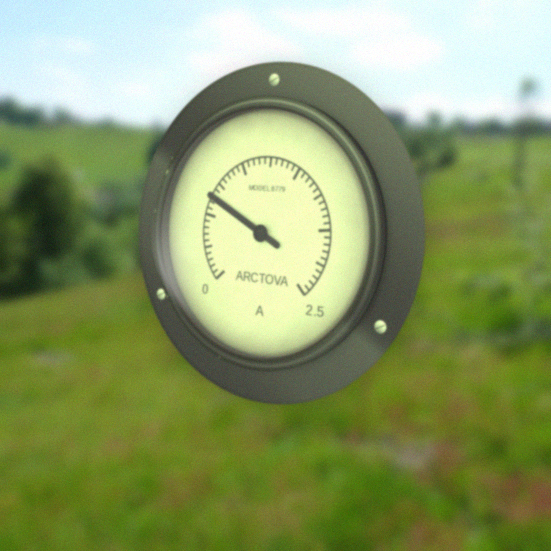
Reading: A 0.65
